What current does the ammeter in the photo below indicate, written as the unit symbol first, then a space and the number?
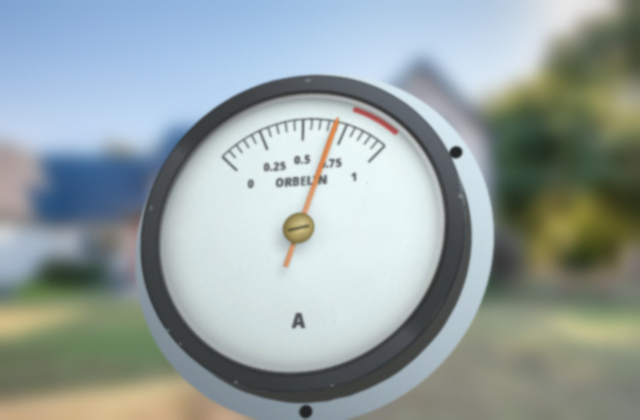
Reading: A 0.7
